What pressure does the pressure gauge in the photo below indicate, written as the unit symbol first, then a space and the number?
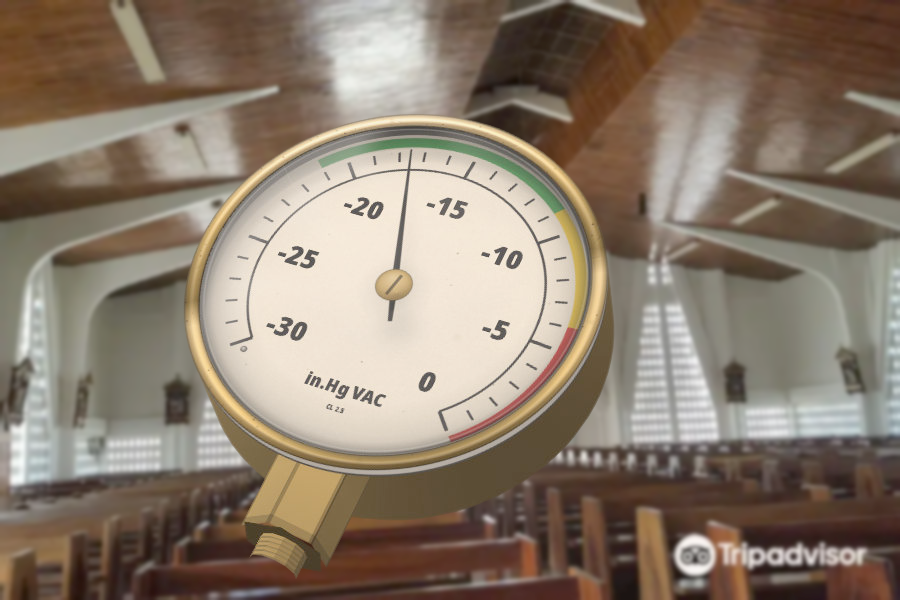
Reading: inHg -17.5
